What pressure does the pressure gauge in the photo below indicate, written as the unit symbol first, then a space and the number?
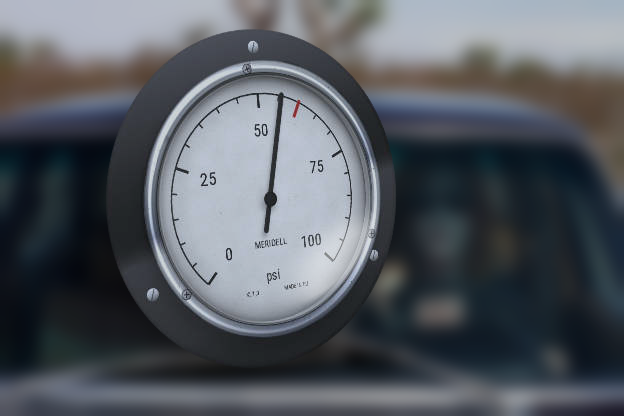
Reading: psi 55
